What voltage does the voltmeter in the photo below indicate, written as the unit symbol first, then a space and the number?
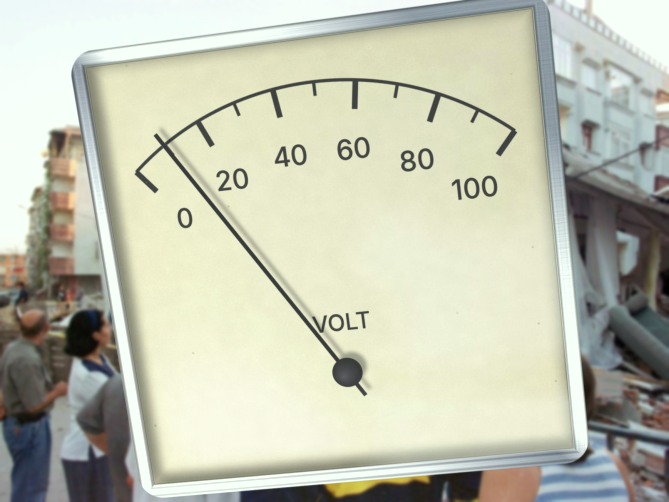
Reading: V 10
